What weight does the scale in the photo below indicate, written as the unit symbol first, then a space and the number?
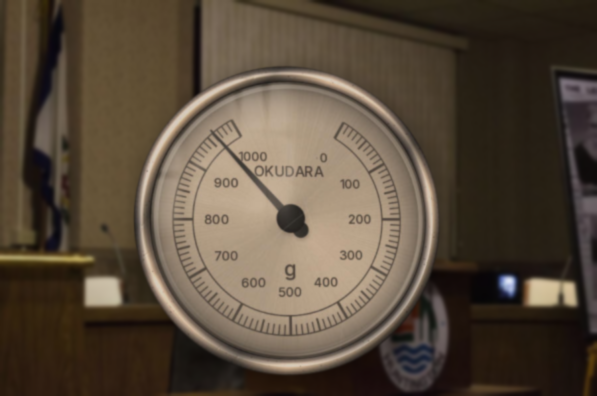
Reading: g 960
